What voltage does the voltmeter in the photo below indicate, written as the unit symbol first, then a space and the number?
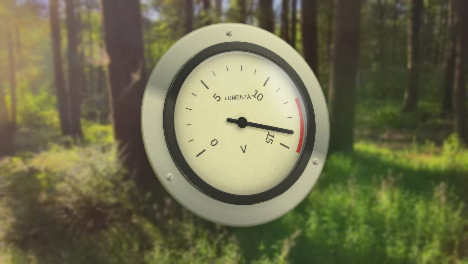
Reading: V 14
